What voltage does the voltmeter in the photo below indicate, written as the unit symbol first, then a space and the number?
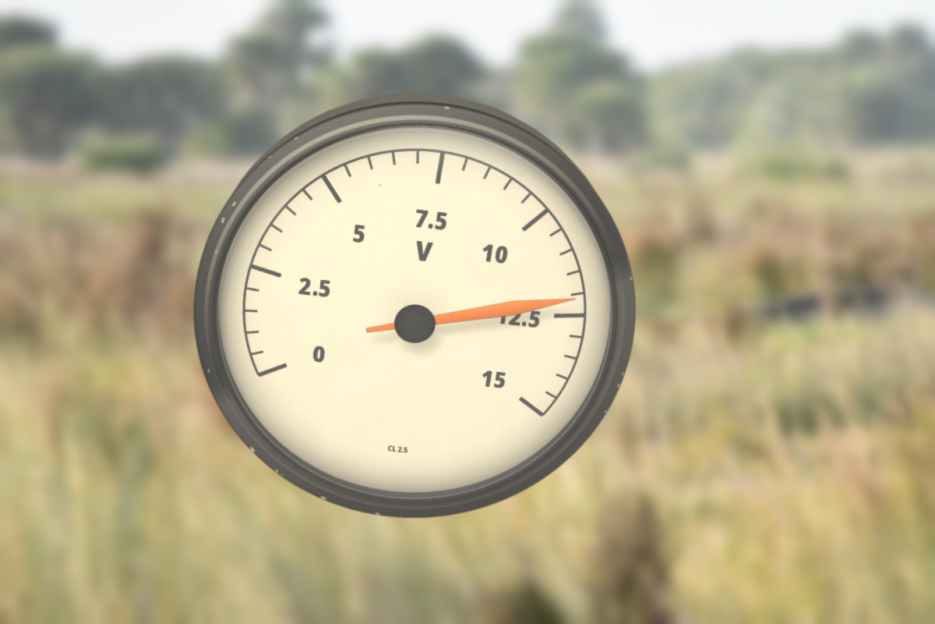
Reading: V 12
